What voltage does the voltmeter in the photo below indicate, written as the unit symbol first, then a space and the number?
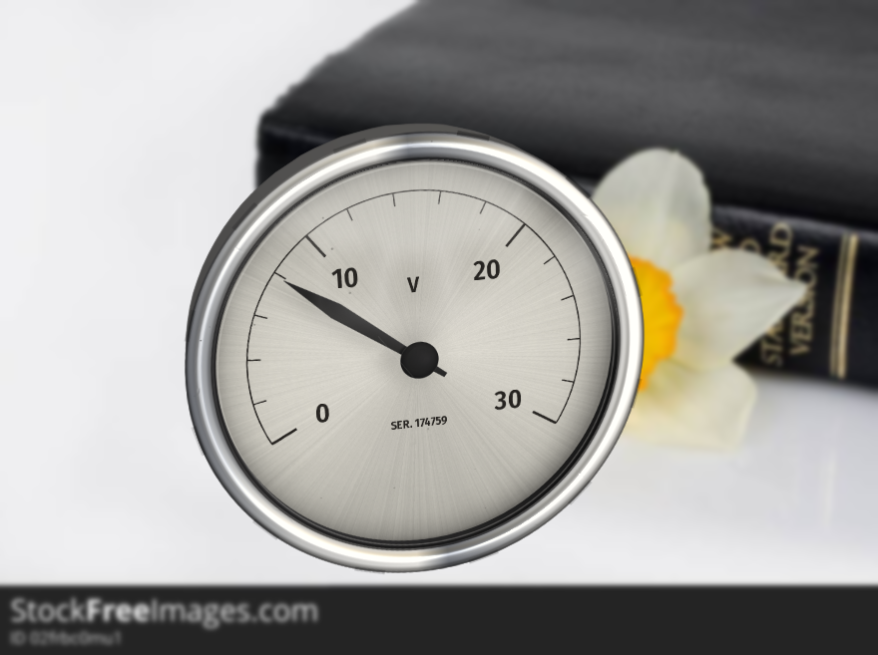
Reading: V 8
